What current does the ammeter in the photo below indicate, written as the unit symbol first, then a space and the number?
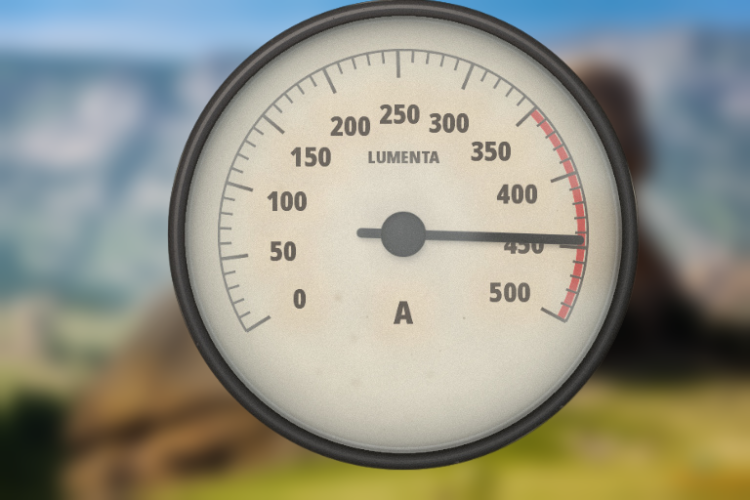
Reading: A 445
